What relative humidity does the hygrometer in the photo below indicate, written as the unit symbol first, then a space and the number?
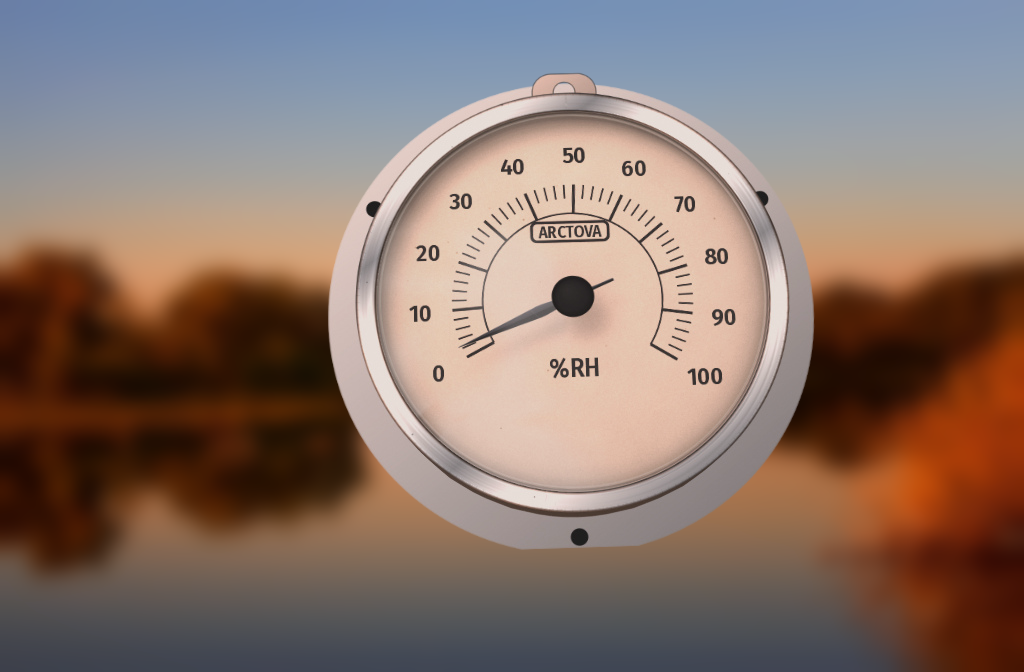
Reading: % 2
